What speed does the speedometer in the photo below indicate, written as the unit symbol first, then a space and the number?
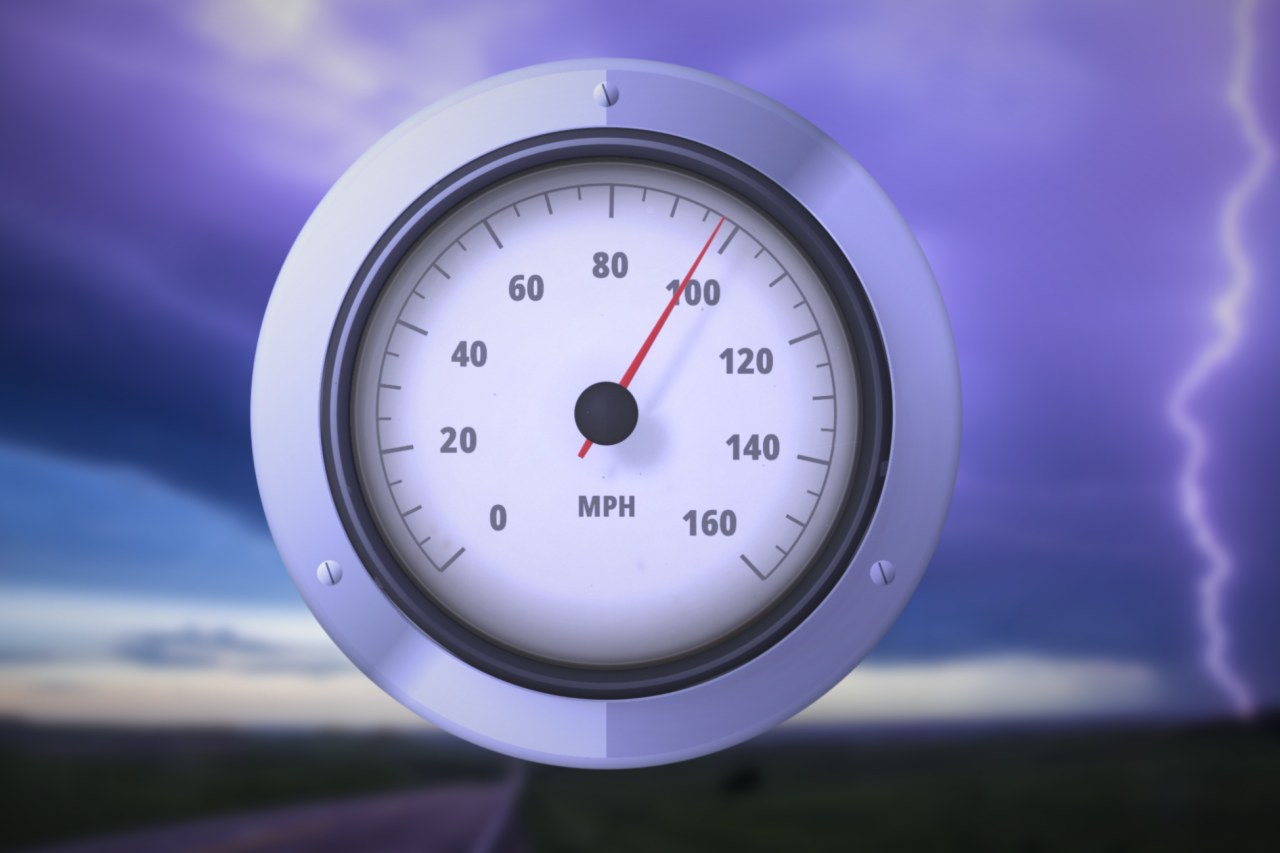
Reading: mph 97.5
